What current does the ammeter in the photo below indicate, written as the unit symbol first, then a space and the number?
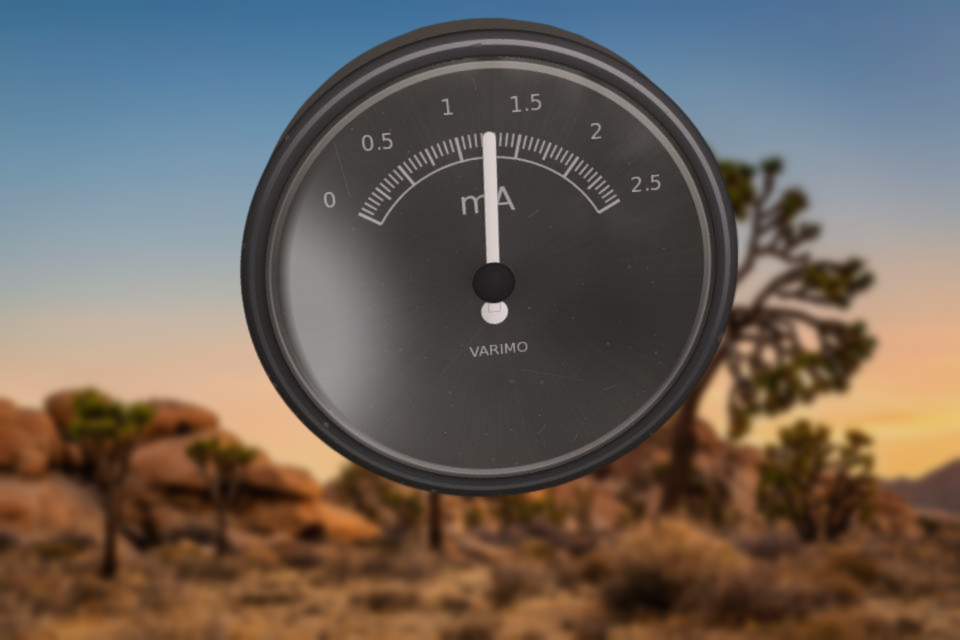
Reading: mA 1.25
